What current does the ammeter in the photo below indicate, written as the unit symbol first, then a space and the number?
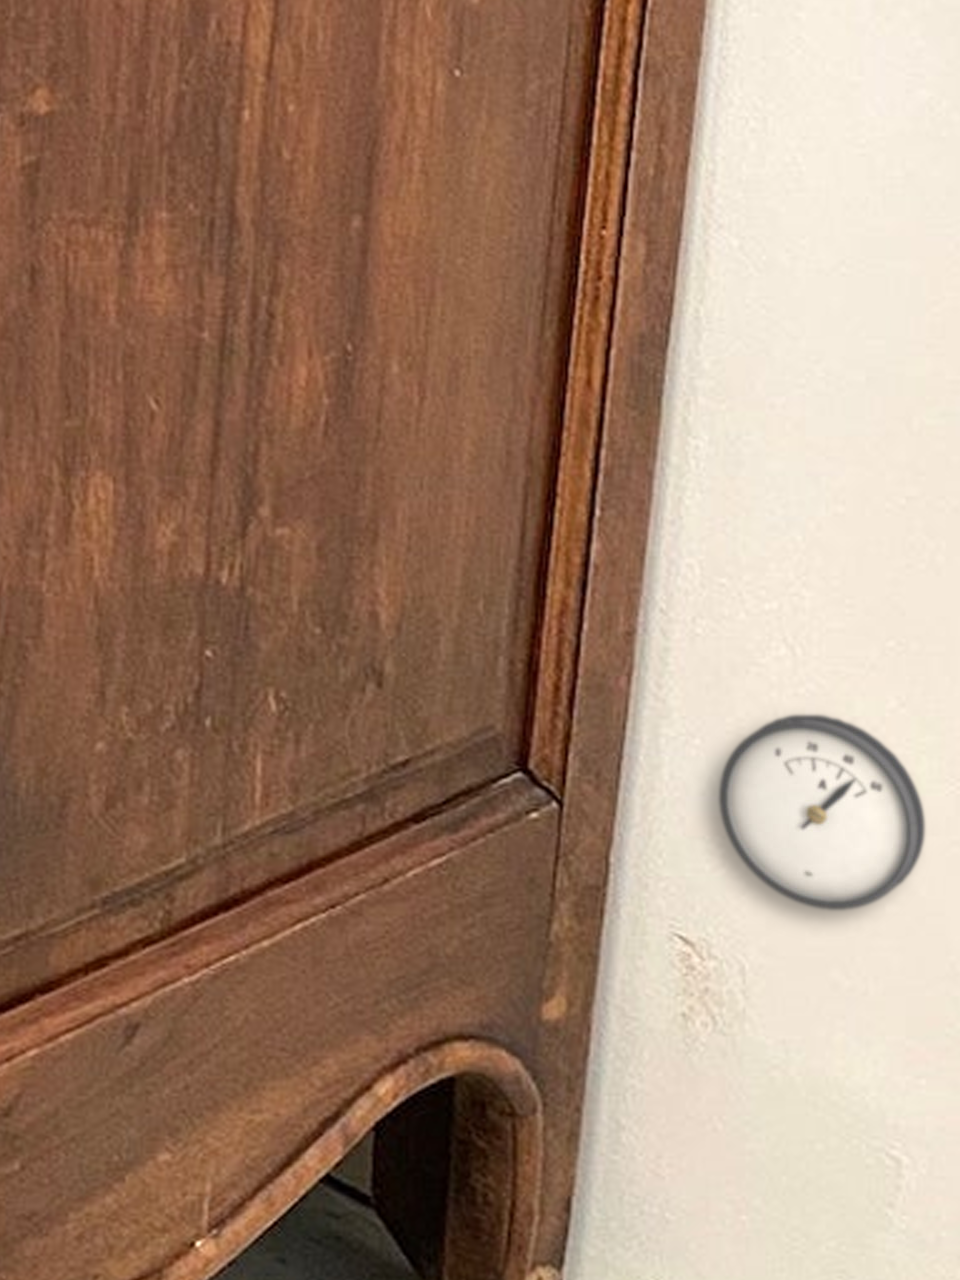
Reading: A 50
